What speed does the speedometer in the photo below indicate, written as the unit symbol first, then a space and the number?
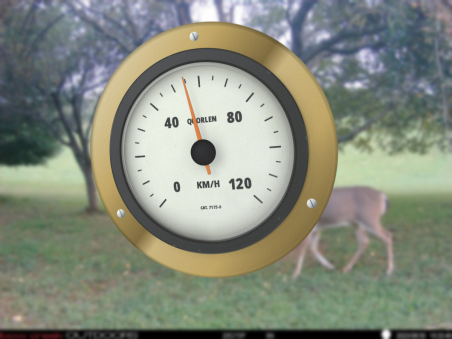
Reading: km/h 55
